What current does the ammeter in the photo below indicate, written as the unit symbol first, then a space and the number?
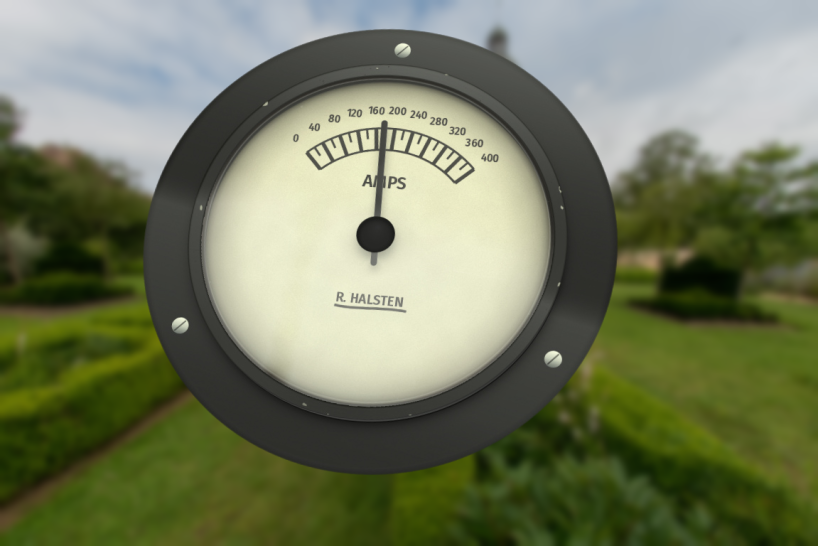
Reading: A 180
